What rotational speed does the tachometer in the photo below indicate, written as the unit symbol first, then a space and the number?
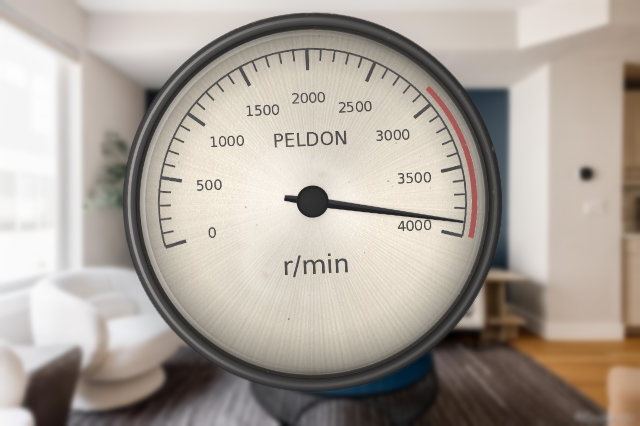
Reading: rpm 3900
